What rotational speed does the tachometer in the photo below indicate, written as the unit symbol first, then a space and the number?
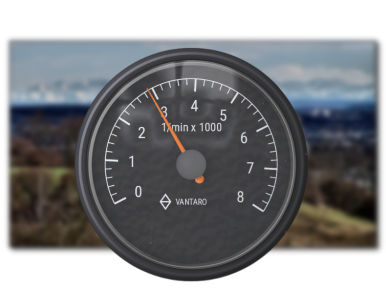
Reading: rpm 2900
